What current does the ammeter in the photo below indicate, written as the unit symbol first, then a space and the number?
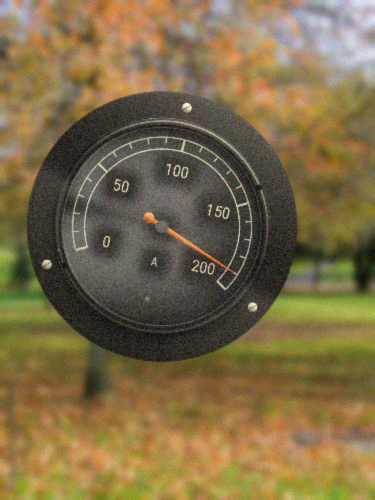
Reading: A 190
